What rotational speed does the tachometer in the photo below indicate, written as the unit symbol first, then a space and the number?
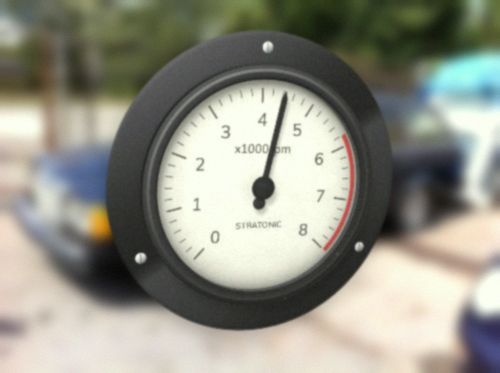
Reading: rpm 4400
